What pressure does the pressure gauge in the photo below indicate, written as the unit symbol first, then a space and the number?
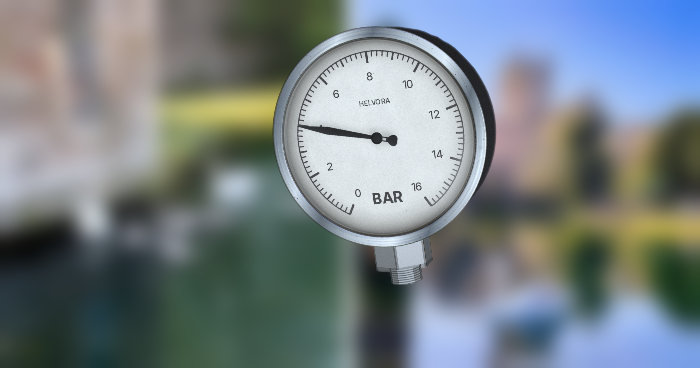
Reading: bar 4
